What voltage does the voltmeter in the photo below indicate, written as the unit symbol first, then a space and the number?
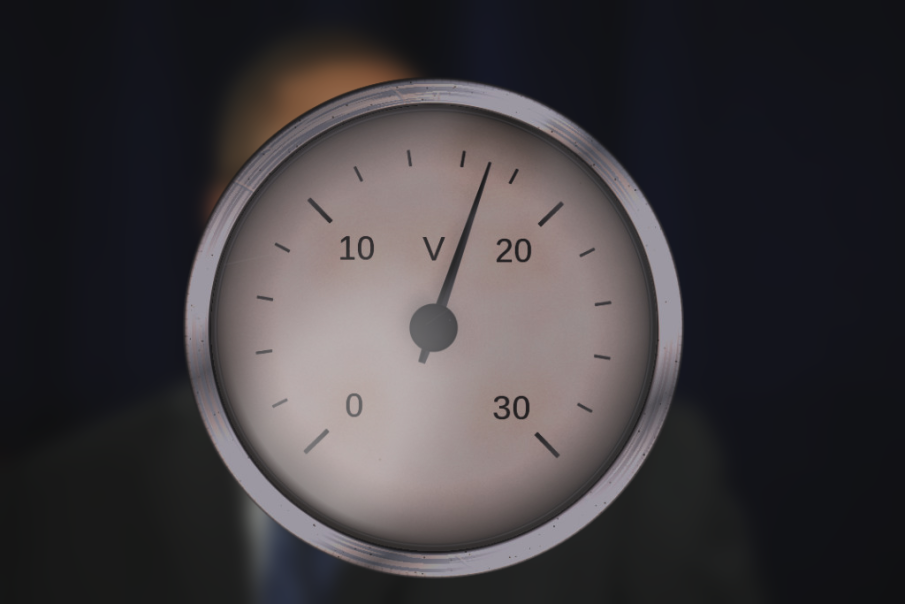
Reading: V 17
